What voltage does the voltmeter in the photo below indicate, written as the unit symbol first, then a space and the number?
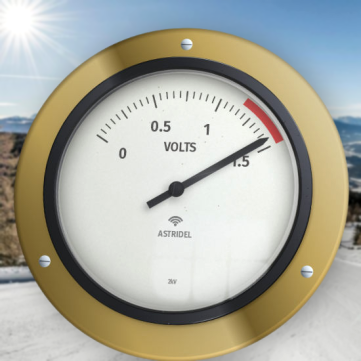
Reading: V 1.45
